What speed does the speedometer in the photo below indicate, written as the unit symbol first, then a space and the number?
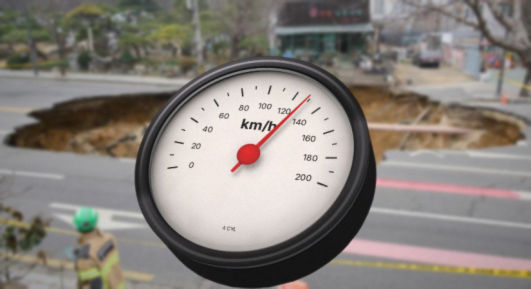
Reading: km/h 130
